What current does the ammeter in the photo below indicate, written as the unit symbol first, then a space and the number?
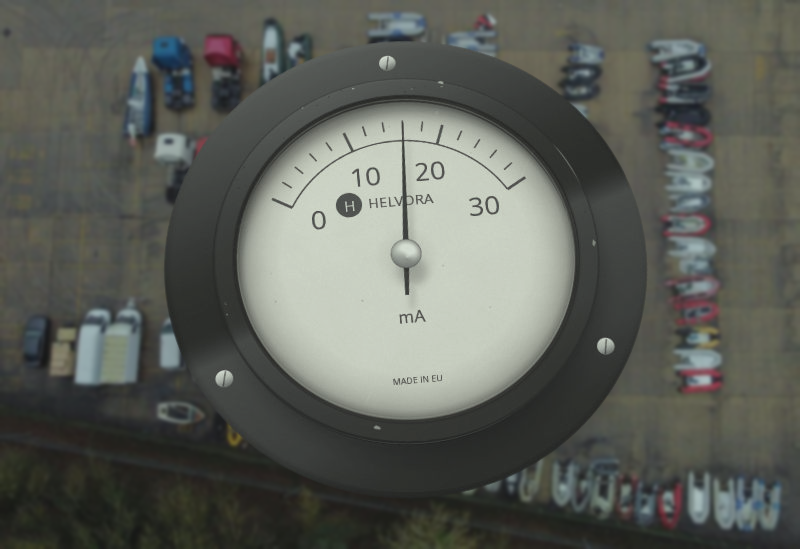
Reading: mA 16
